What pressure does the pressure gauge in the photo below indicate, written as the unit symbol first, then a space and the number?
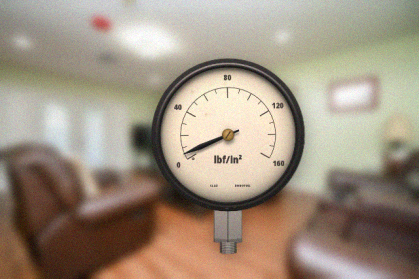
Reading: psi 5
